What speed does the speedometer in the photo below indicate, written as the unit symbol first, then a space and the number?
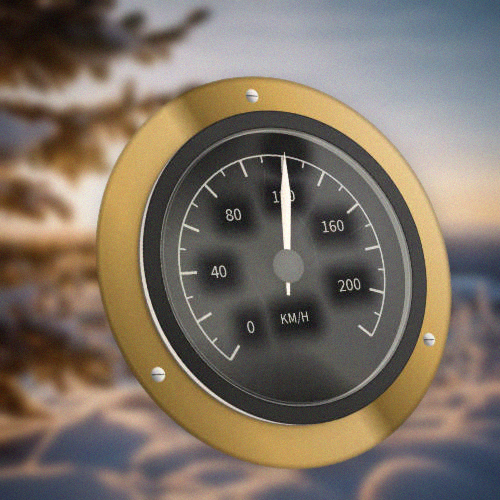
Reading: km/h 120
